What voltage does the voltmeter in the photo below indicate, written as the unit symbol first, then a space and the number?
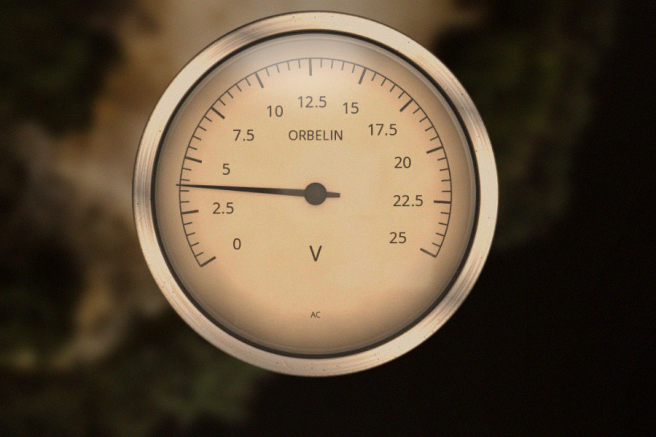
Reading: V 3.75
